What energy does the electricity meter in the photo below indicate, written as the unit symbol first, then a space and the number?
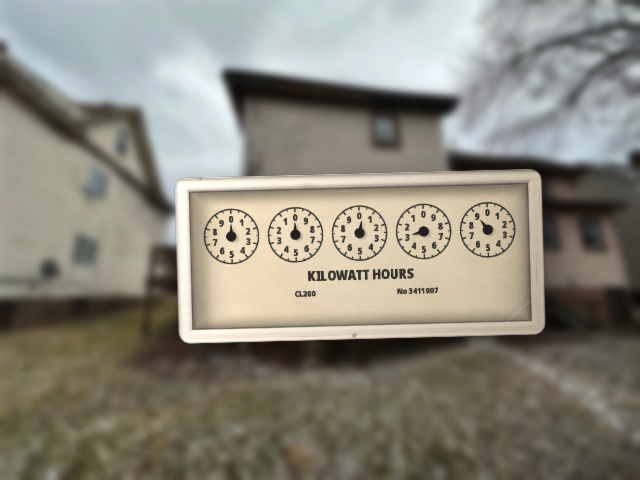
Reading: kWh 29
